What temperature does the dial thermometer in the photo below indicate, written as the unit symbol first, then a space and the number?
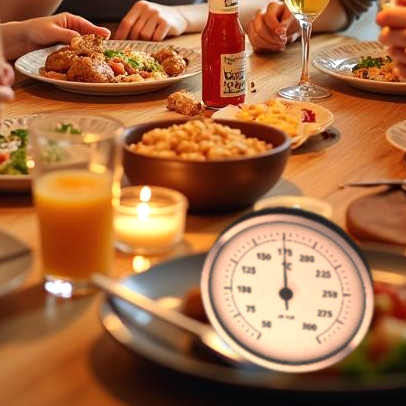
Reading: °C 175
